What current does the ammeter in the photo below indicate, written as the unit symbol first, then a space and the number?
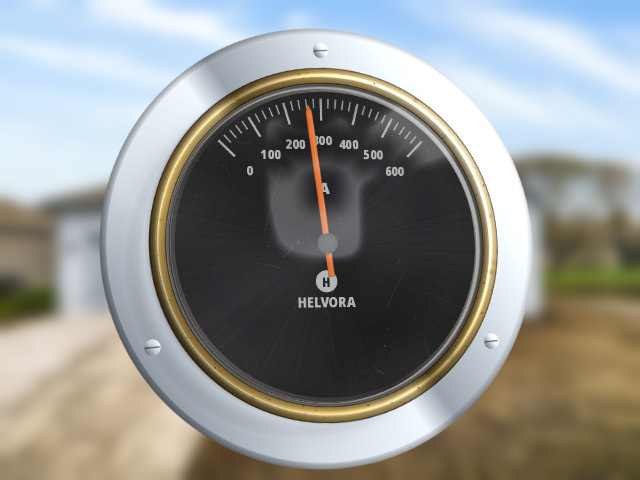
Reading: A 260
